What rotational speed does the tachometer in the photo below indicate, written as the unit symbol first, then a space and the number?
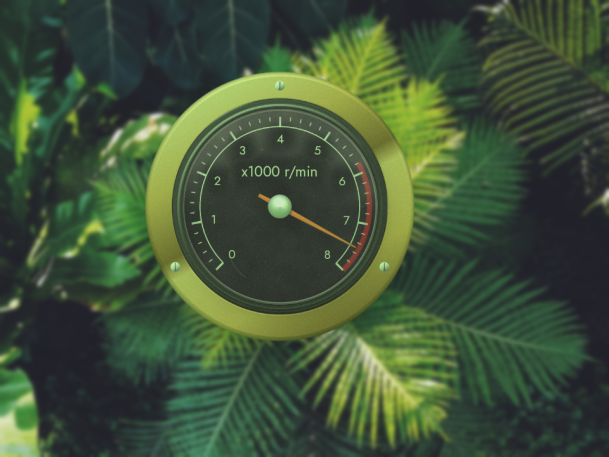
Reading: rpm 7500
